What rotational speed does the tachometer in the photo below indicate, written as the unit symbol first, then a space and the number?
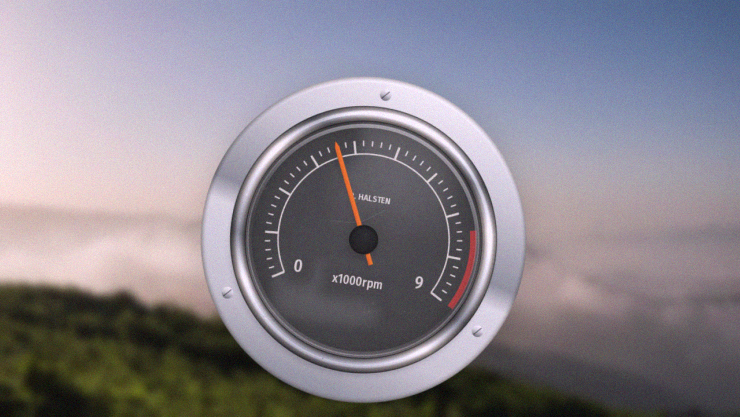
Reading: rpm 3600
